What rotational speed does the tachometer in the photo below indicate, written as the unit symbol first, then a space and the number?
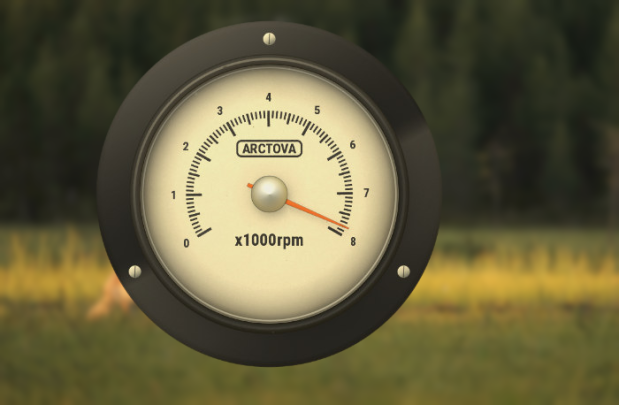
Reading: rpm 7800
